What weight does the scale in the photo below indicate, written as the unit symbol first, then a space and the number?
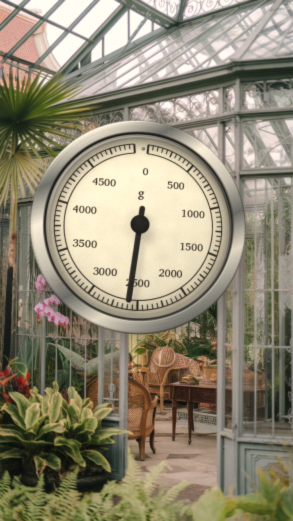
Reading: g 2600
